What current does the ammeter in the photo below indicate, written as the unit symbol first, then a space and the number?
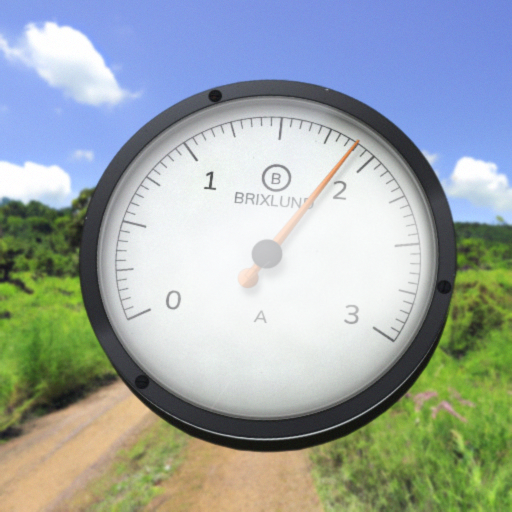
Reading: A 1.9
